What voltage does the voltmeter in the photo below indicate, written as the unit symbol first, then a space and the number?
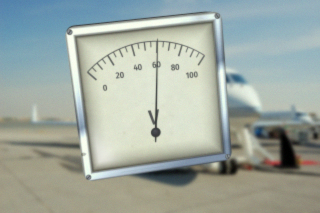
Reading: V 60
